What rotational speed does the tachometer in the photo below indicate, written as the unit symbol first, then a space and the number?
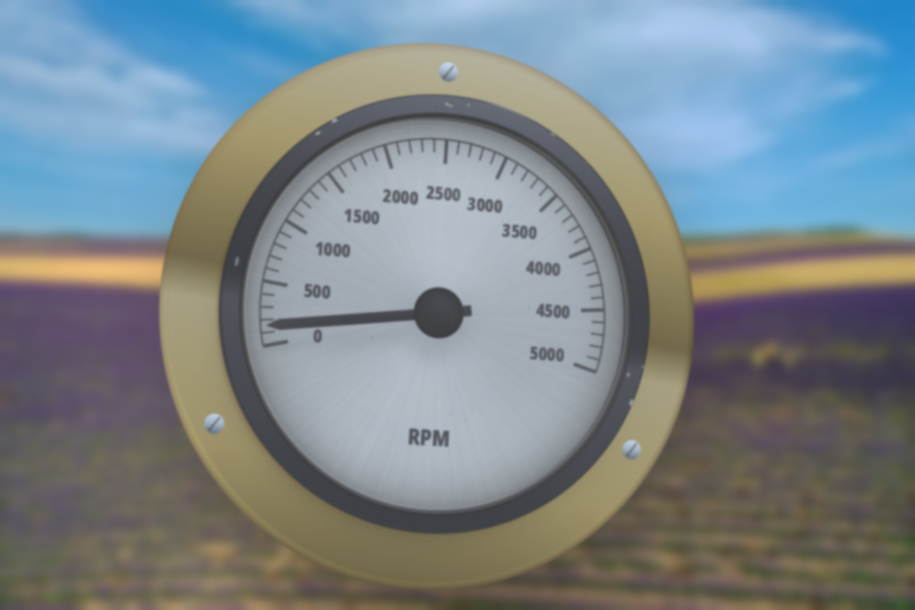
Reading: rpm 150
